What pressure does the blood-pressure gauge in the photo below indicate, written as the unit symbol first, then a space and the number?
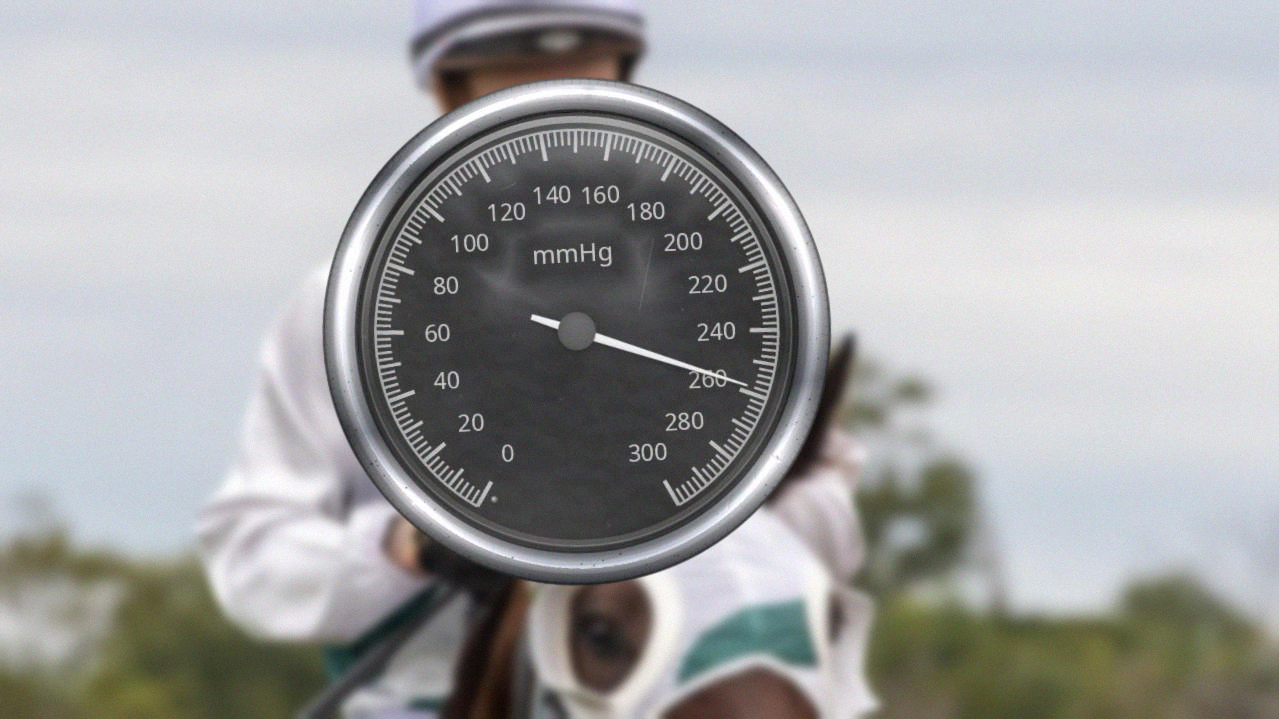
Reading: mmHg 258
